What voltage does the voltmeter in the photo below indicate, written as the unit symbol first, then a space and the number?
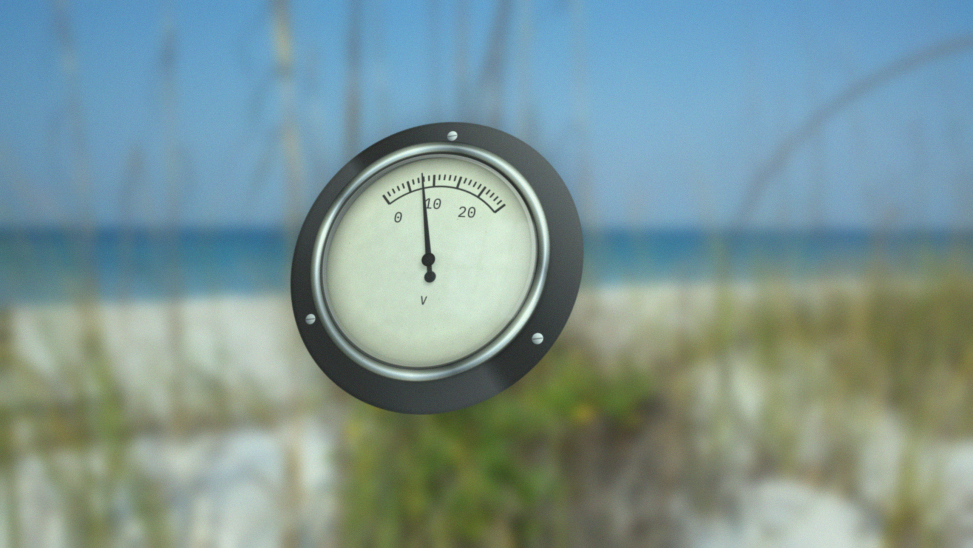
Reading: V 8
